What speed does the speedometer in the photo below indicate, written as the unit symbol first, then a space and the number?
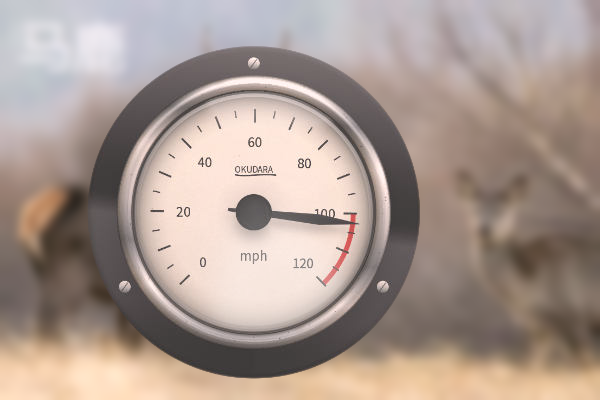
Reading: mph 102.5
